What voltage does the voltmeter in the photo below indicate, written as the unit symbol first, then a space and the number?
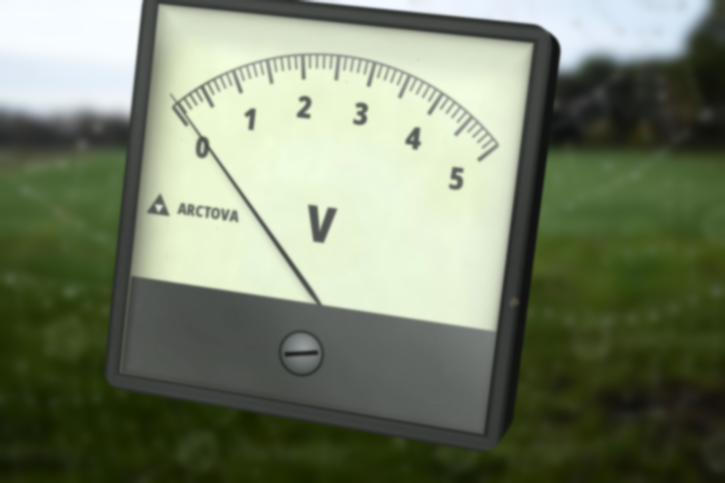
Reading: V 0.1
